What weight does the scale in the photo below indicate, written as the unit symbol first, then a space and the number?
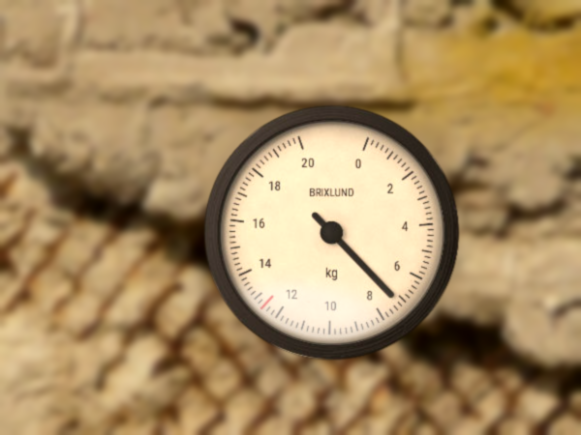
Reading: kg 7.2
